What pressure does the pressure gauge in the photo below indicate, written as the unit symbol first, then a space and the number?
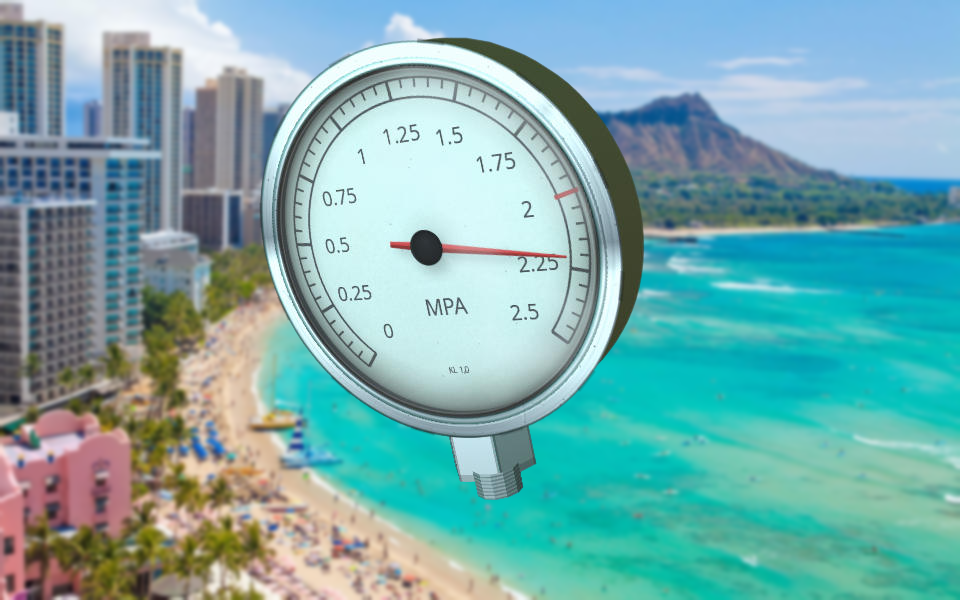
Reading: MPa 2.2
